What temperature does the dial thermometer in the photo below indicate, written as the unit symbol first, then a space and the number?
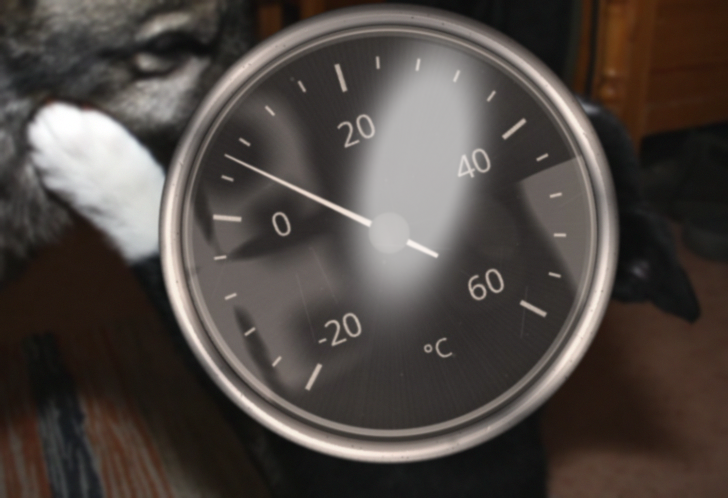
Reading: °C 6
